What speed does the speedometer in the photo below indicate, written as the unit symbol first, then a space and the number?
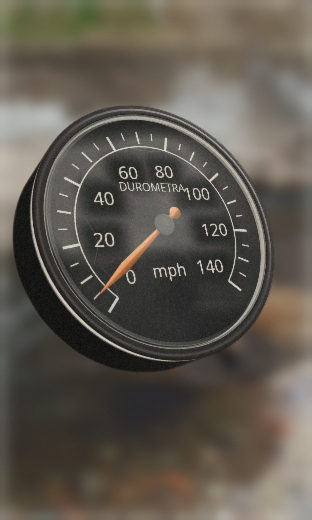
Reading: mph 5
